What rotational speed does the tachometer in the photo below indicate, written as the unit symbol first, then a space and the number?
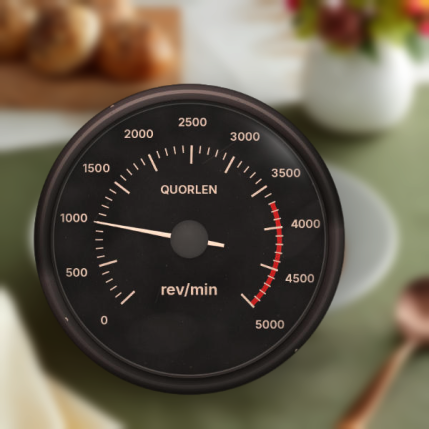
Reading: rpm 1000
